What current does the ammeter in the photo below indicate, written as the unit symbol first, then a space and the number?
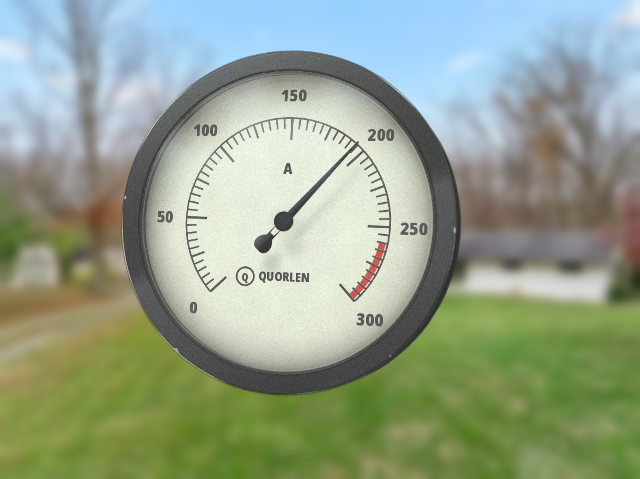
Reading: A 195
